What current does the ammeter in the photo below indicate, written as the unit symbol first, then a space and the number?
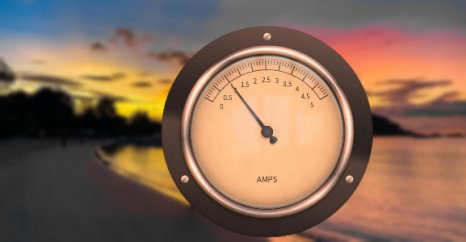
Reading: A 1
